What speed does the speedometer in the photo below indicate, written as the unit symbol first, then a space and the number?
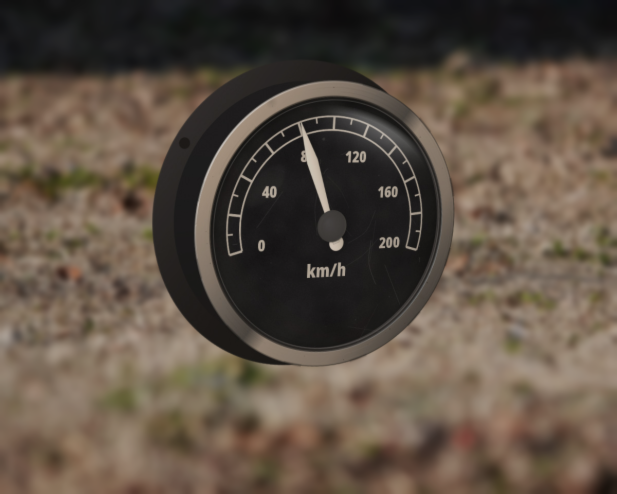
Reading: km/h 80
